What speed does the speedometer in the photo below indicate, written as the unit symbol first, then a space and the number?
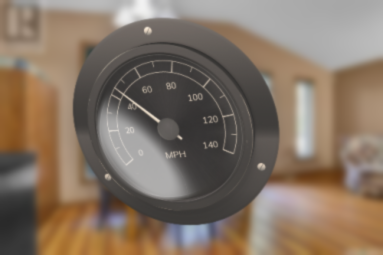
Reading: mph 45
